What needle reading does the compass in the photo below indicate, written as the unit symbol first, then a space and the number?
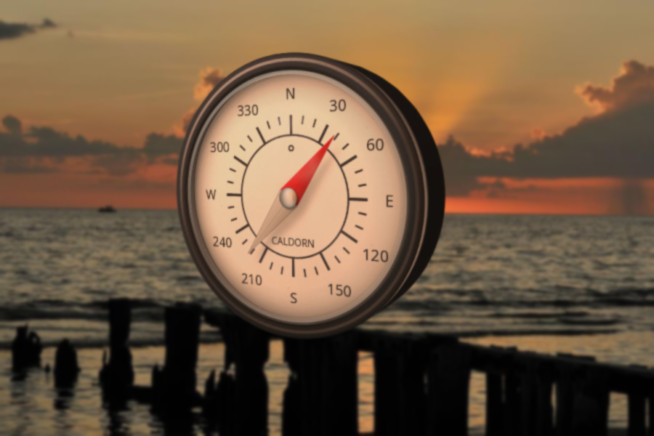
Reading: ° 40
